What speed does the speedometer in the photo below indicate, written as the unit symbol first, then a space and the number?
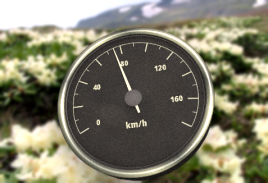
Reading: km/h 75
